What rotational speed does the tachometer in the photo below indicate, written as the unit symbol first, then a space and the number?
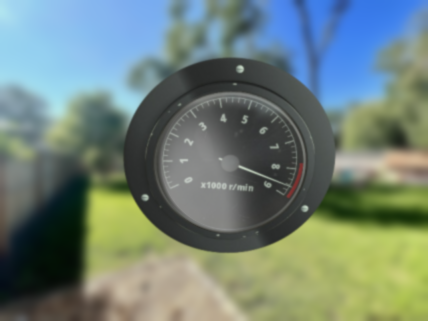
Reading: rpm 8600
